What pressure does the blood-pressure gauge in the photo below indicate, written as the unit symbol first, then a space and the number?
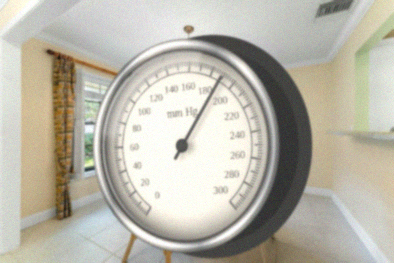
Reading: mmHg 190
